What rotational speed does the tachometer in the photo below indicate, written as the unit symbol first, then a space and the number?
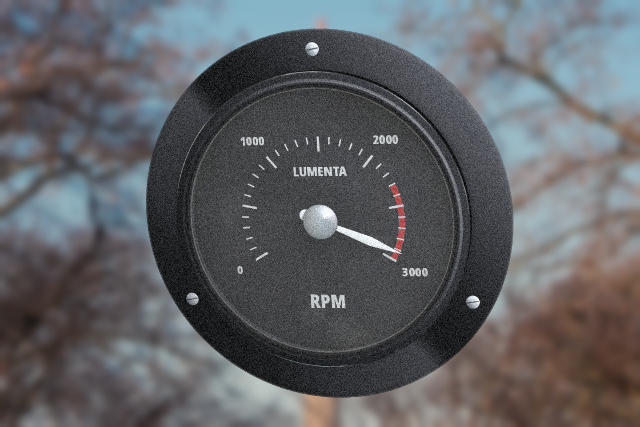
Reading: rpm 2900
